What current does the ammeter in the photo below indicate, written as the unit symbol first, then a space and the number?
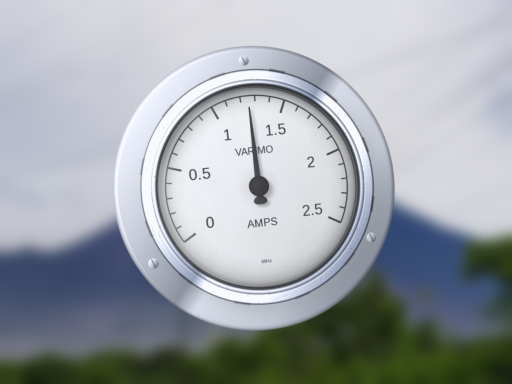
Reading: A 1.25
